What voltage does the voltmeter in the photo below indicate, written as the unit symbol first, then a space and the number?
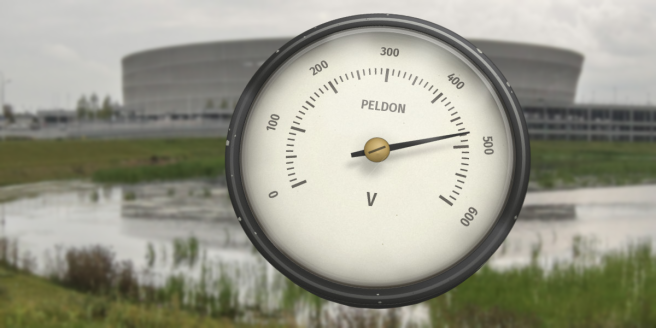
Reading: V 480
